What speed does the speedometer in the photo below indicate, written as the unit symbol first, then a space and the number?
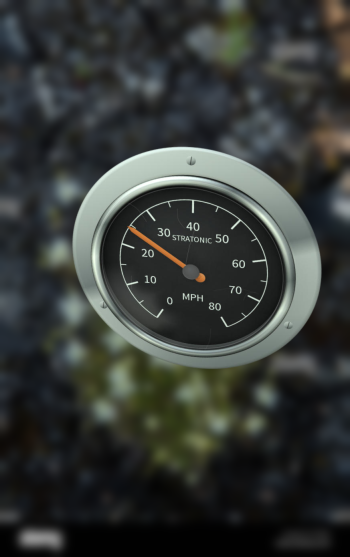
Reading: mph 25
